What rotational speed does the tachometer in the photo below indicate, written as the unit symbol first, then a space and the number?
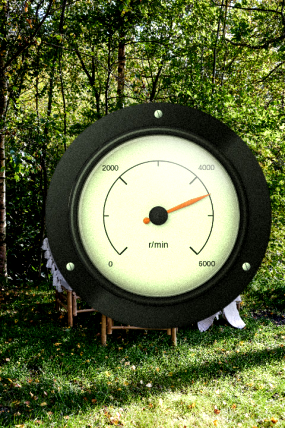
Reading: rpm 4500
